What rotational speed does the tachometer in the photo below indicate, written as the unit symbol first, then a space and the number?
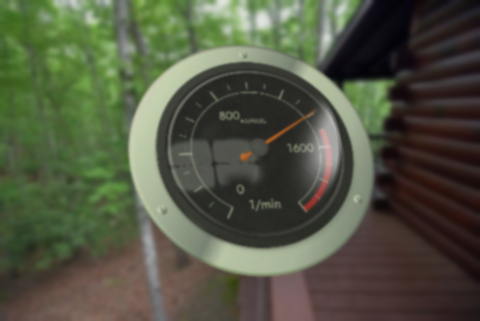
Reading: rpm 1400
